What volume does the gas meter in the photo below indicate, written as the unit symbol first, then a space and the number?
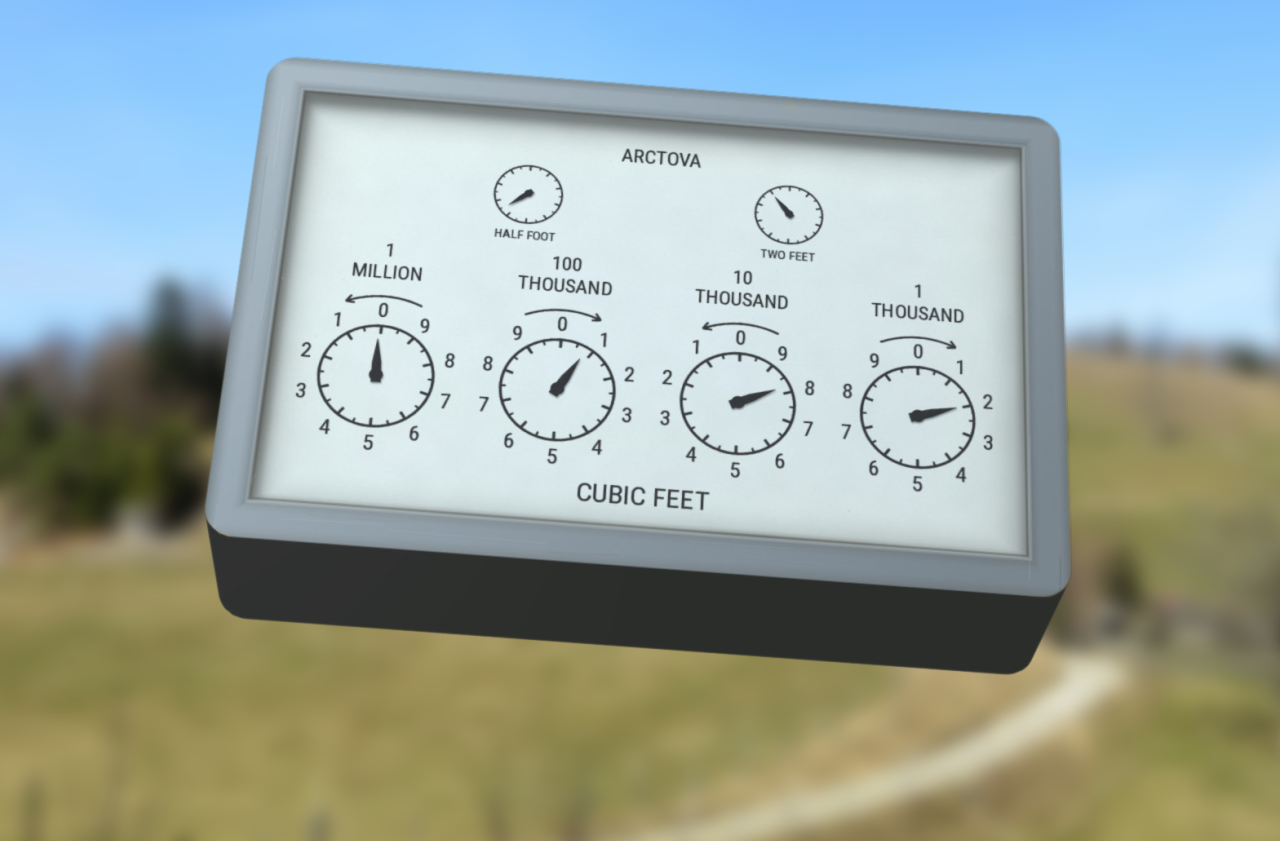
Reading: ft³ 8200
